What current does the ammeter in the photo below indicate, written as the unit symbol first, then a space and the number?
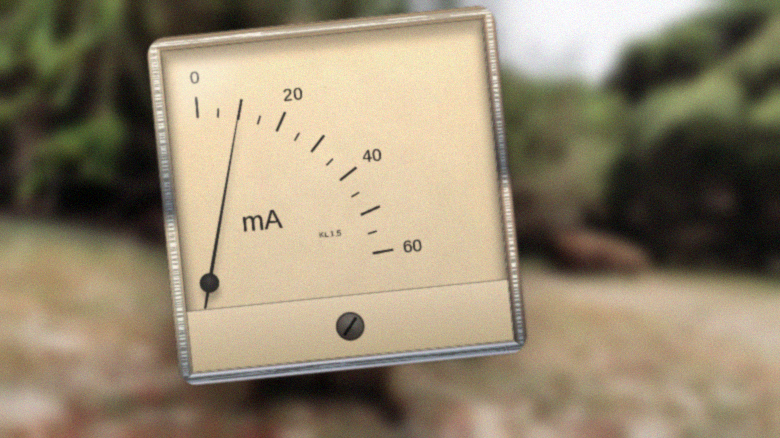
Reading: mA 10
